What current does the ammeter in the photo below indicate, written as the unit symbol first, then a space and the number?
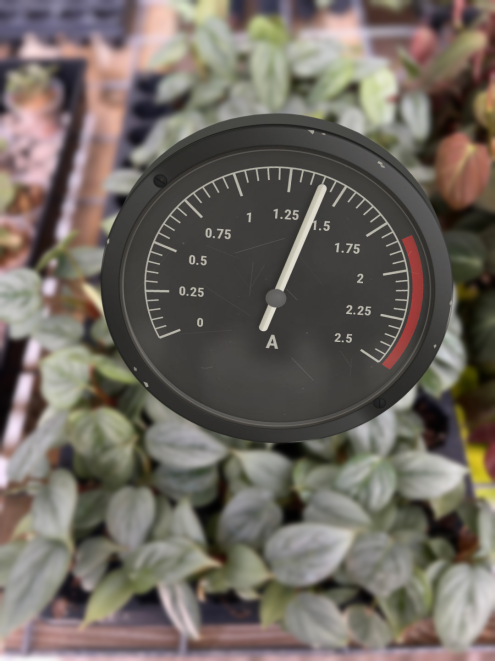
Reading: A 1.4
